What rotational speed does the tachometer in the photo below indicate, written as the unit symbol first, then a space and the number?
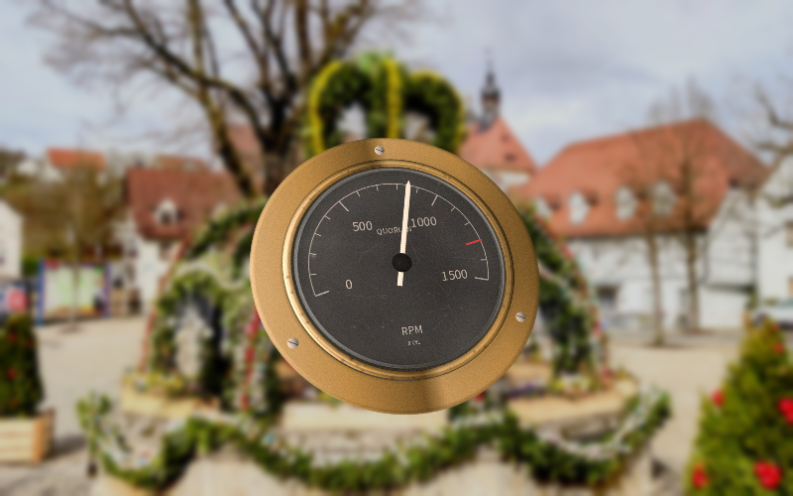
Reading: rpm 850
